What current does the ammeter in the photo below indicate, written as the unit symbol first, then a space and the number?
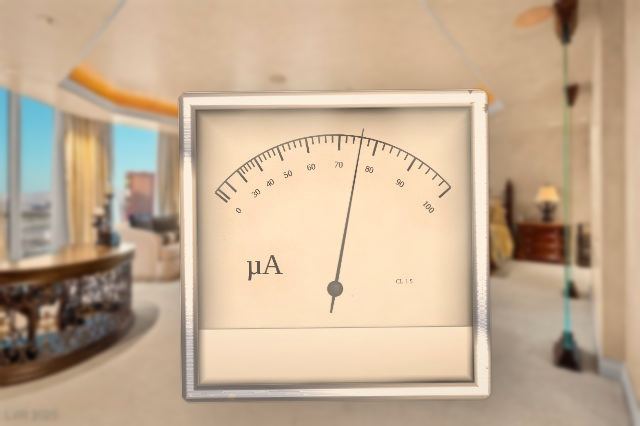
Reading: µA 76
